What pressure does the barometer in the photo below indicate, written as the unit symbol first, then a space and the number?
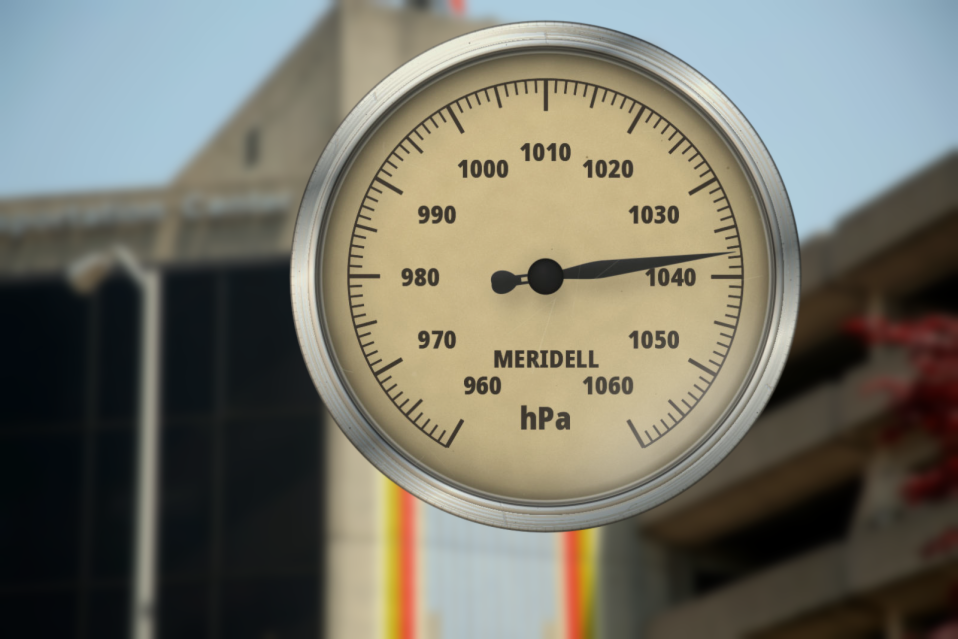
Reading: hPa 1037.5
